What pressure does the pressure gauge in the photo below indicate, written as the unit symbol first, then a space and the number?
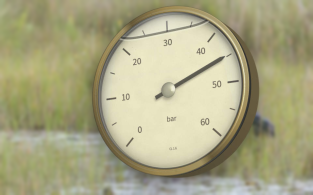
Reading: bar 45
